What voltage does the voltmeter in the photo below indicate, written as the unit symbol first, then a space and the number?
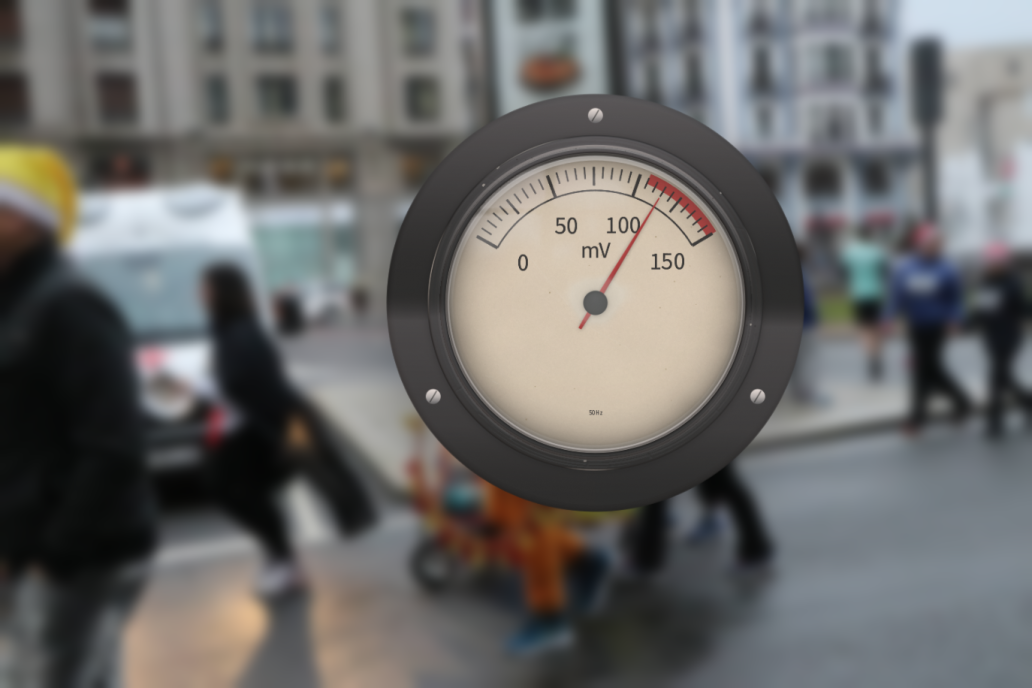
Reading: mV 115
